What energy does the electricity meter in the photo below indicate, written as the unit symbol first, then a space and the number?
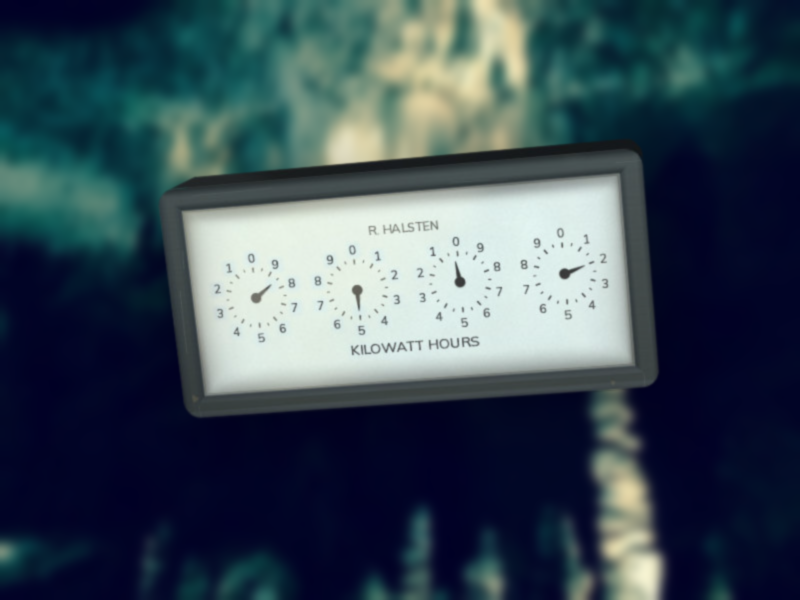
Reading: kWh 8502
